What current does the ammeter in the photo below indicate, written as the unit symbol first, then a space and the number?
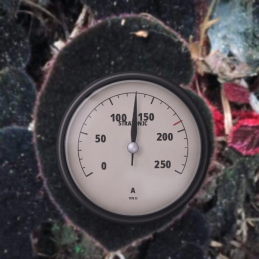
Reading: A 130
